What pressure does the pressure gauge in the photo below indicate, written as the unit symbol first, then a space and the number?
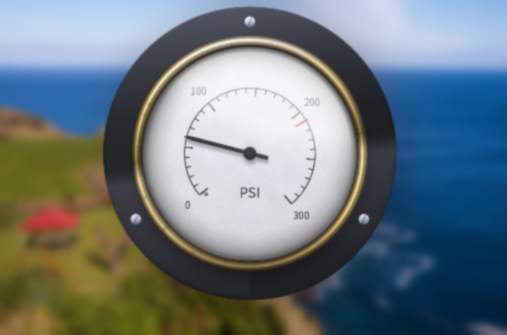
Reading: psi 60
